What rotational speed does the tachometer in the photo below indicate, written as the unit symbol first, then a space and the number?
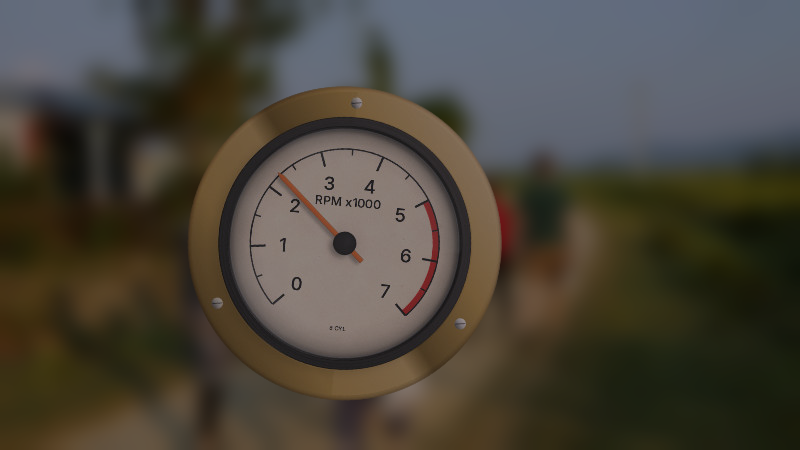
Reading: rpm 2250
